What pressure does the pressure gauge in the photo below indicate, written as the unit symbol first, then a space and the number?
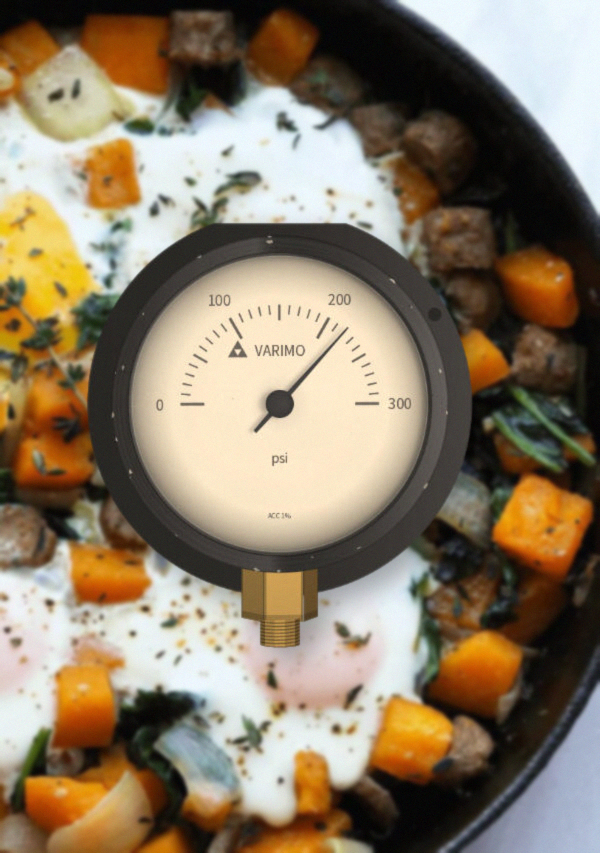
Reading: psi 220
